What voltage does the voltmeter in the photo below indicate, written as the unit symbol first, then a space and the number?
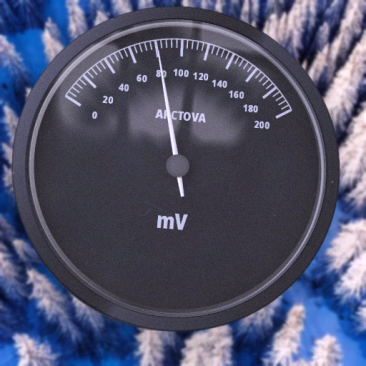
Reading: mV 80
